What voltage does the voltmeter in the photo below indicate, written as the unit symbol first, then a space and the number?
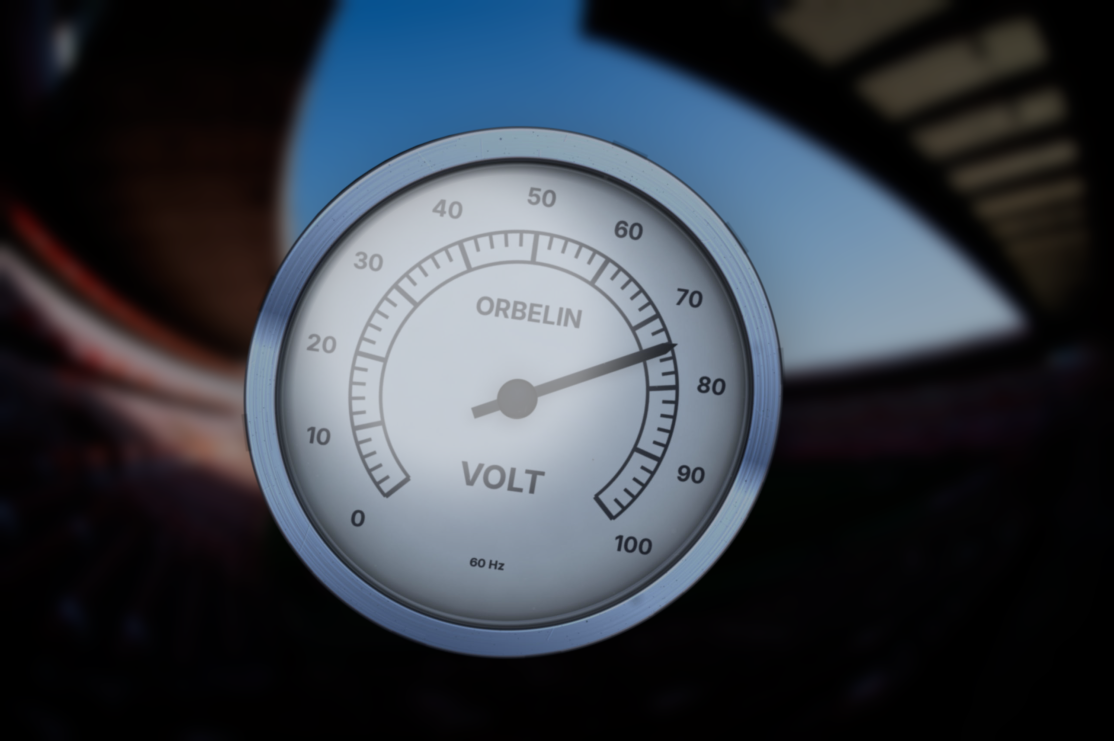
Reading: V 74
